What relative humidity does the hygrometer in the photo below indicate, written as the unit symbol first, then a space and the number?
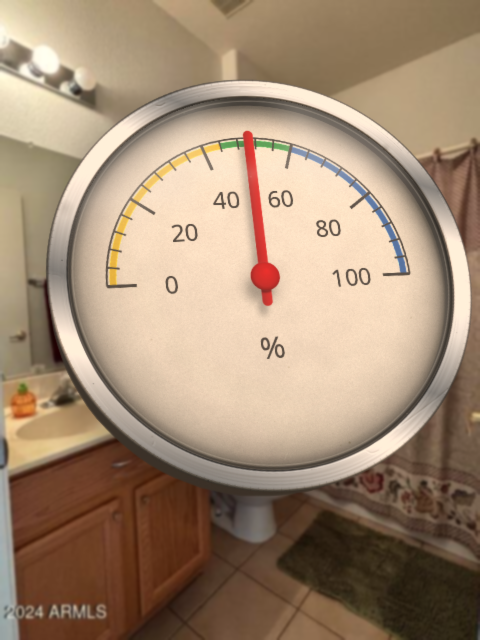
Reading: % 50
